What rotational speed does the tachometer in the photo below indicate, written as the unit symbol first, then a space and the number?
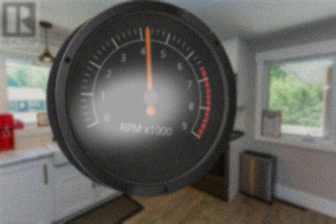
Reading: rpm 4200
